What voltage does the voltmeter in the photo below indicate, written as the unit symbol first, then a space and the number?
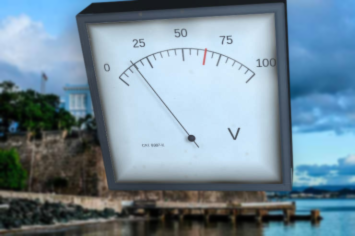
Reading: V 15
